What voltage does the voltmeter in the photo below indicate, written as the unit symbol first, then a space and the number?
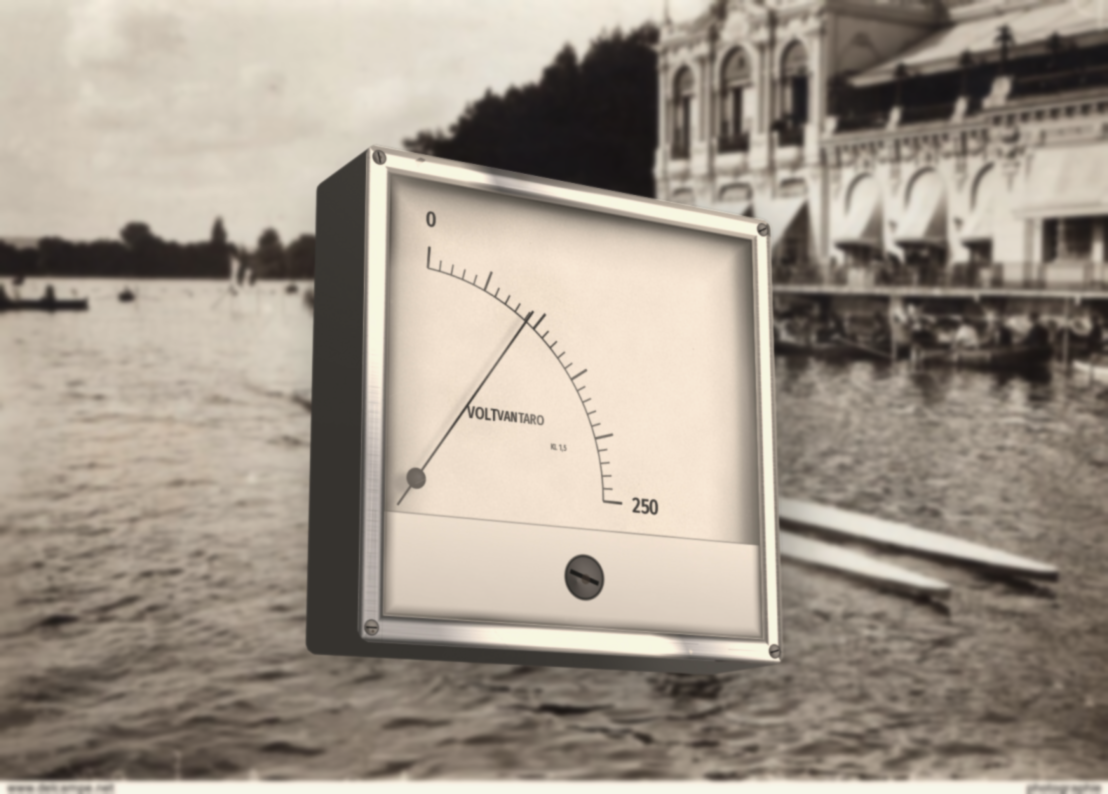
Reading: V 90
